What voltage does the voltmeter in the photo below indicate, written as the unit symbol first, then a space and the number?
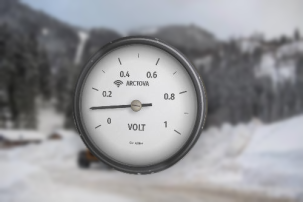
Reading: V 0.1
